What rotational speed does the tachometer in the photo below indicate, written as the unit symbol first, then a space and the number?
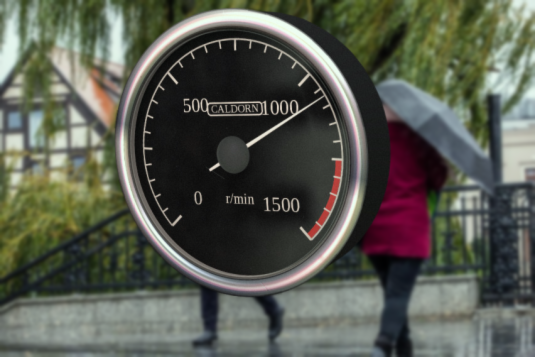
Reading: rpm 1075
